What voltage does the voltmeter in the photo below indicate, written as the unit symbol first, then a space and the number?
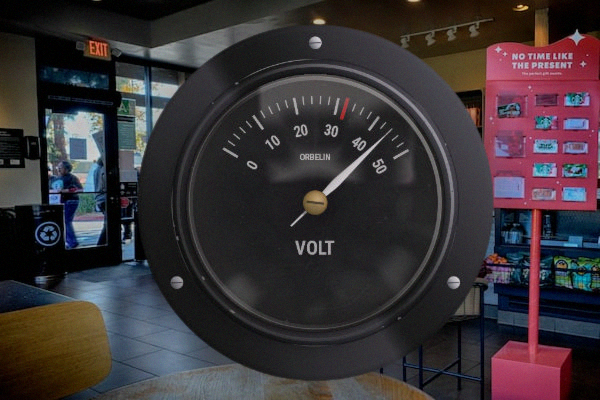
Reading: V 44
